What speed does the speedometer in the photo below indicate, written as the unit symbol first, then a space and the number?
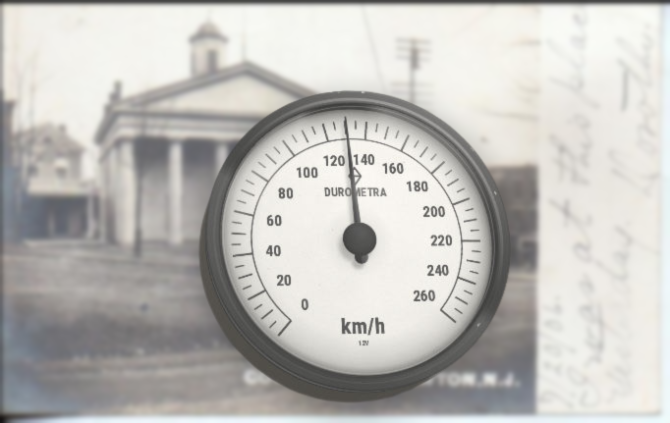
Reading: km/h 130
